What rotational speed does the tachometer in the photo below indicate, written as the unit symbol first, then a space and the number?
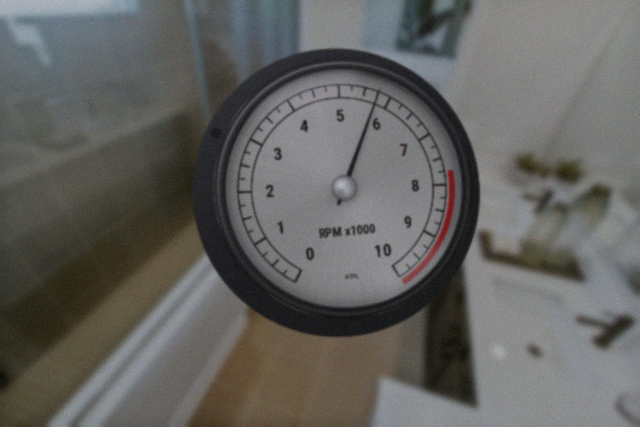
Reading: rpm 5750
